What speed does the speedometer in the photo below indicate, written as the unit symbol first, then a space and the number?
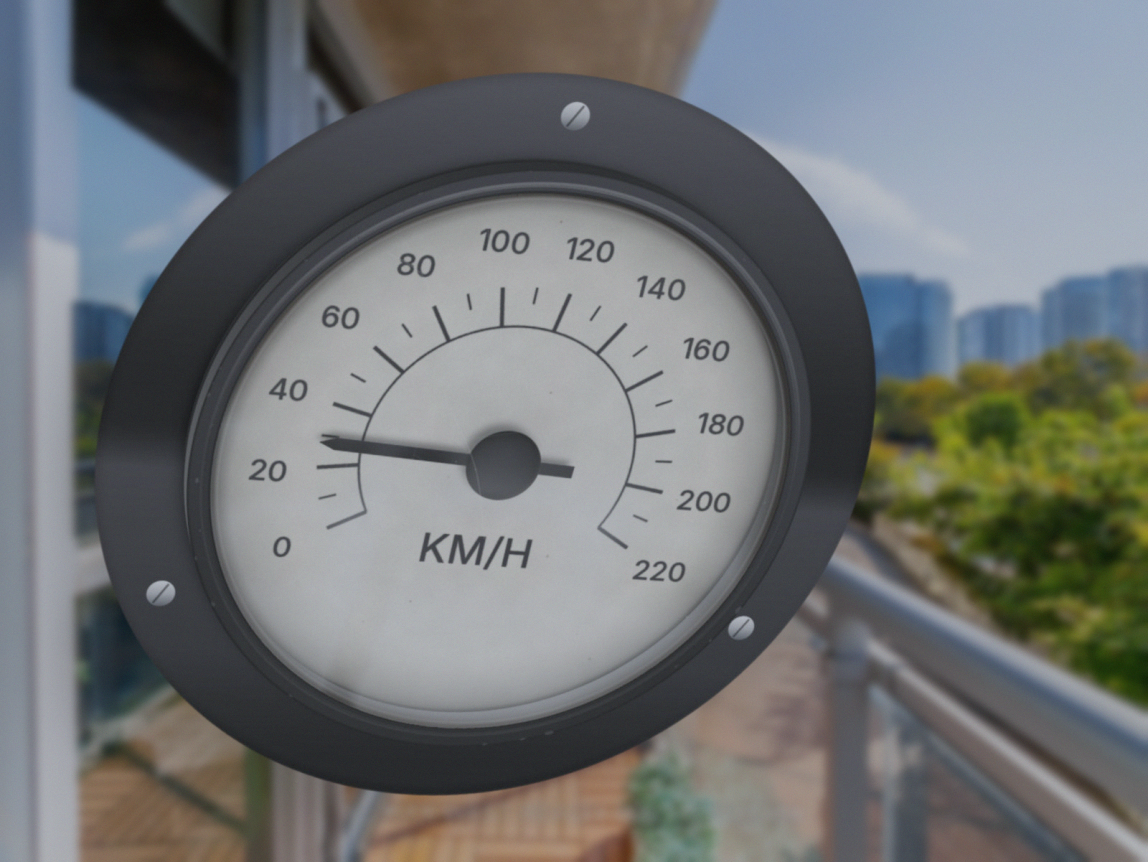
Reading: km/h 30
